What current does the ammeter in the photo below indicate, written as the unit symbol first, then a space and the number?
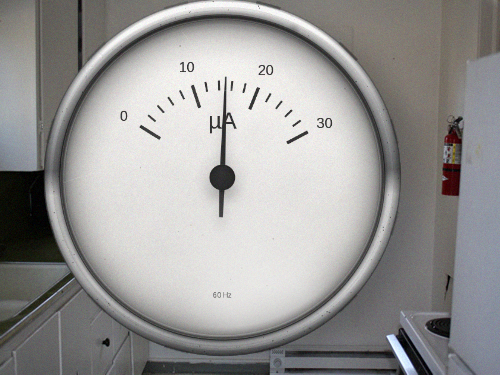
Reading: µA 15
